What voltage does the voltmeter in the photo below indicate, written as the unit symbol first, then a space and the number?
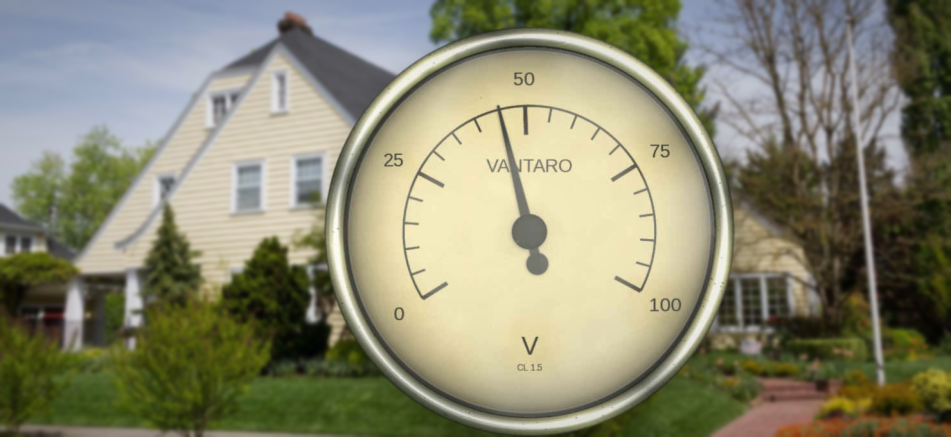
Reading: V 45
